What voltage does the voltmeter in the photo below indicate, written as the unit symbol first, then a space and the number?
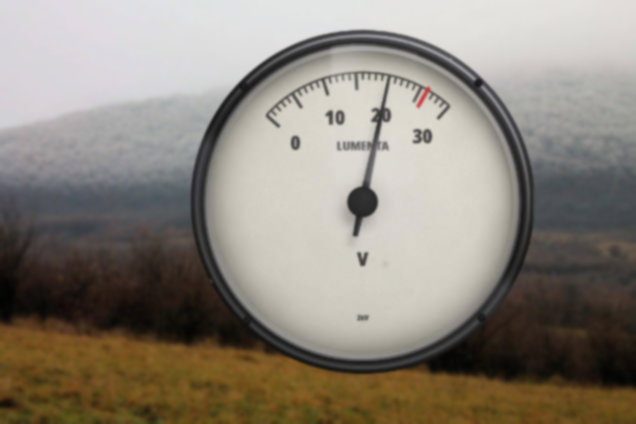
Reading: V 20
